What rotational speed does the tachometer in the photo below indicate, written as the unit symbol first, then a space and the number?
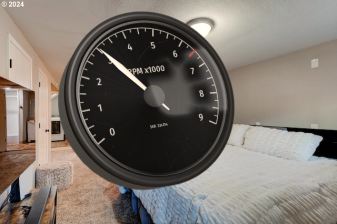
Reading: rpm 3000
